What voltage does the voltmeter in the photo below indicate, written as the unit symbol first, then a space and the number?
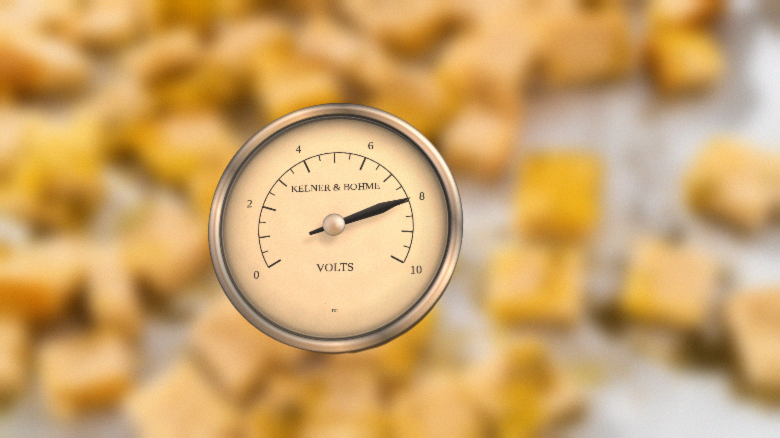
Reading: V 8
